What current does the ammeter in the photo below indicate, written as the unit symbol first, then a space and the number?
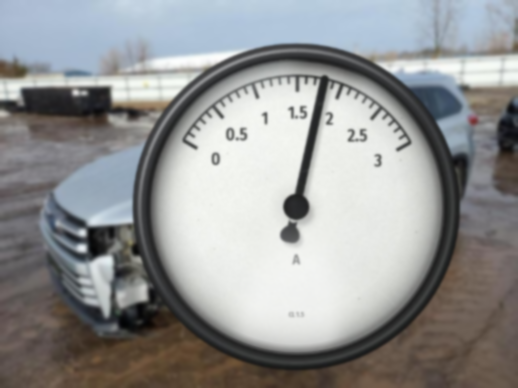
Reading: A 1.8
